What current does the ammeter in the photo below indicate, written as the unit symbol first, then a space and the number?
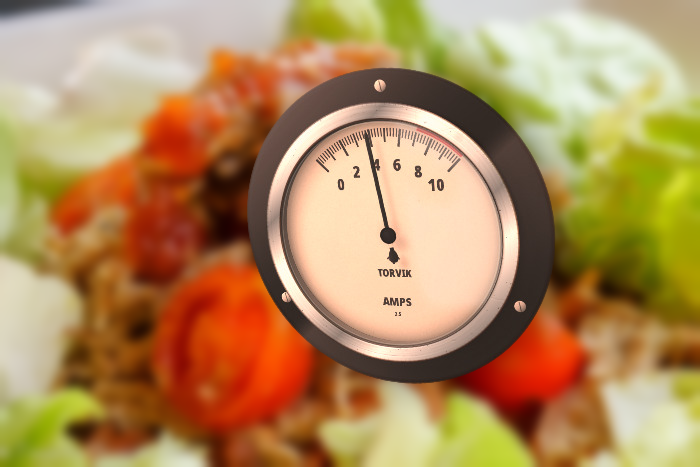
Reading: A 4
